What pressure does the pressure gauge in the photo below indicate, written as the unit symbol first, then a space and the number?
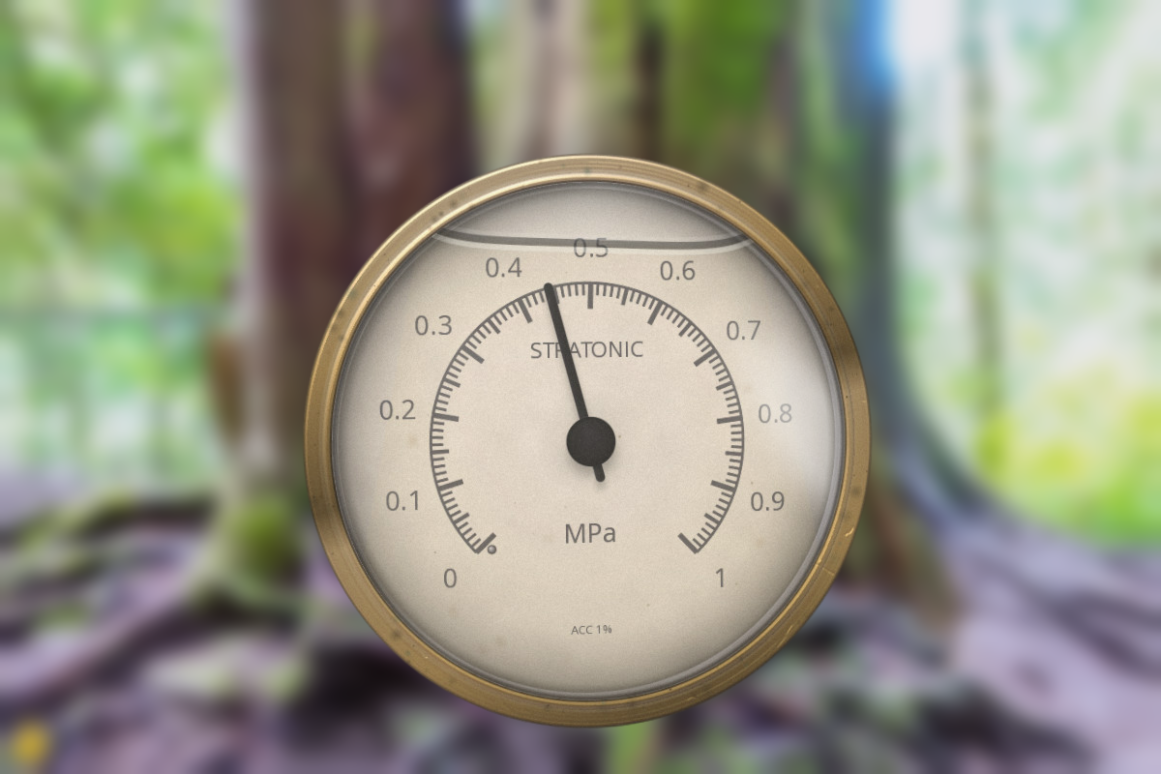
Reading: MPa 0.44
